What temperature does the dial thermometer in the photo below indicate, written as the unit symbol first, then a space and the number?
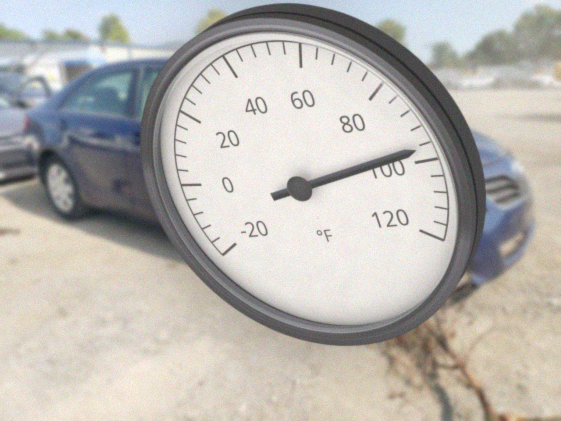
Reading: °F 96
